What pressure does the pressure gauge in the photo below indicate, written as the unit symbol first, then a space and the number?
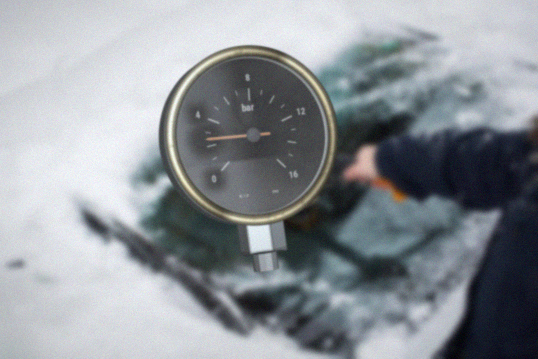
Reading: bar 2.5
